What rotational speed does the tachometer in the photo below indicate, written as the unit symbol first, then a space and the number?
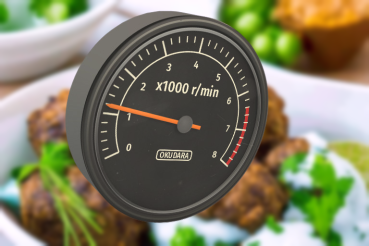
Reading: rpm 1200
